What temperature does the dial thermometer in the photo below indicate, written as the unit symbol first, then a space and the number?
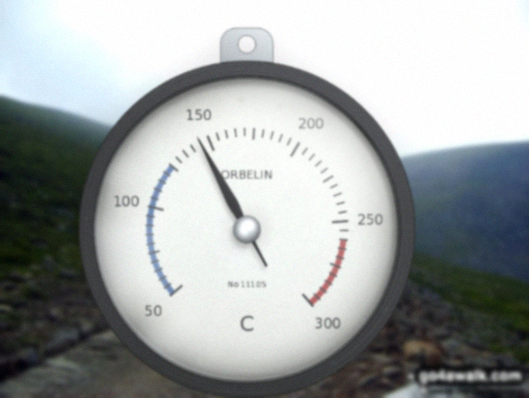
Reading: °C 145
